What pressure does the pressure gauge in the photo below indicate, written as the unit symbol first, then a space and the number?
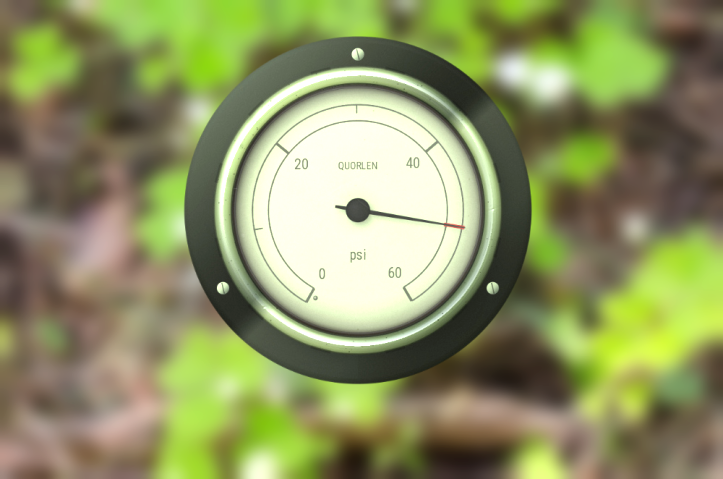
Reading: psi 50
